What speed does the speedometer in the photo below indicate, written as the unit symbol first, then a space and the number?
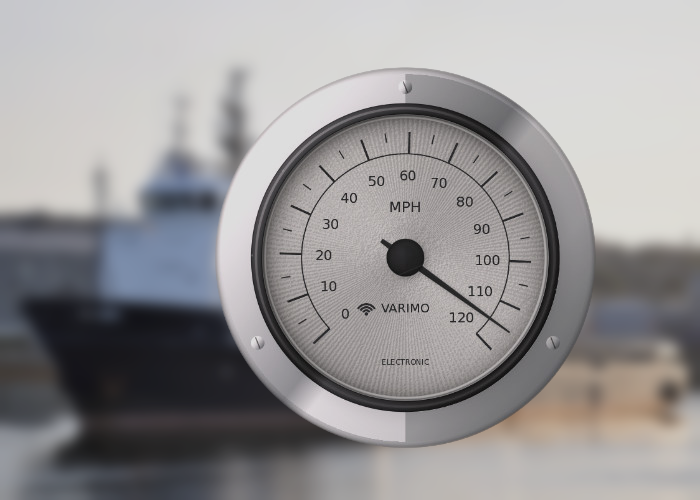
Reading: mph 115
